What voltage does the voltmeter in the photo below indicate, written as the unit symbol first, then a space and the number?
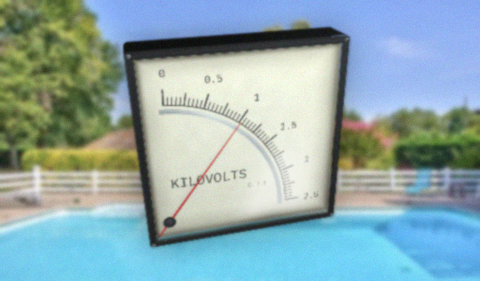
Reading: kV 1
